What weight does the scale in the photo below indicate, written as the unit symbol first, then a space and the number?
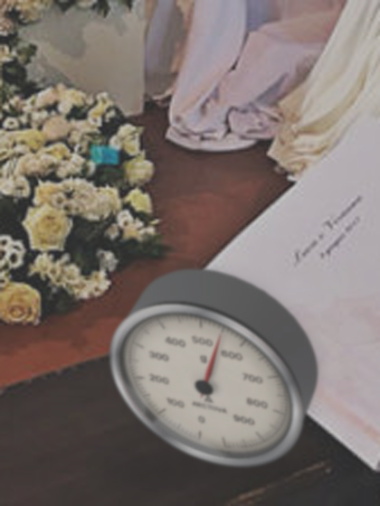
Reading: g 550
